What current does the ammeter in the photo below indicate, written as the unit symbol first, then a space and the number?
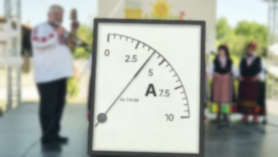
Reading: A 4
